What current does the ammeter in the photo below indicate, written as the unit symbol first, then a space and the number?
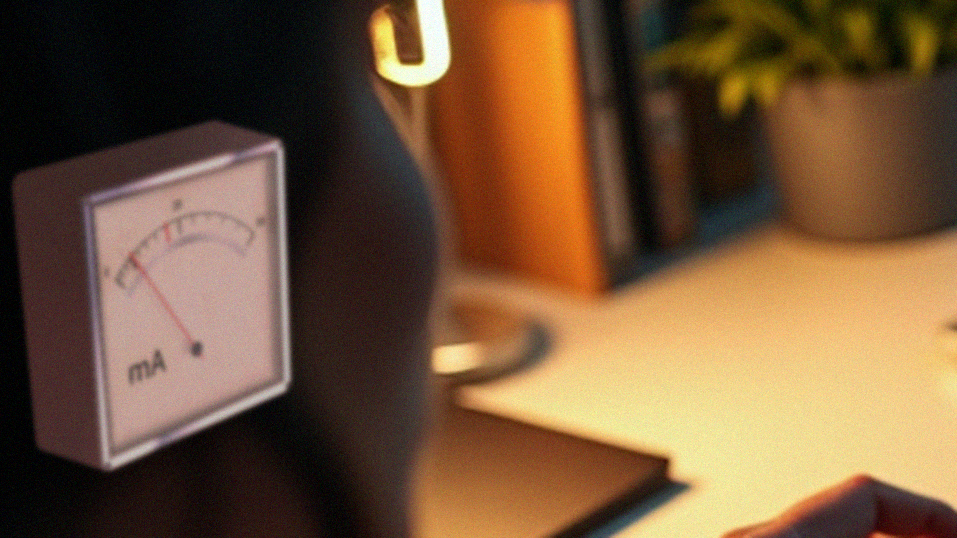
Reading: mA 10
